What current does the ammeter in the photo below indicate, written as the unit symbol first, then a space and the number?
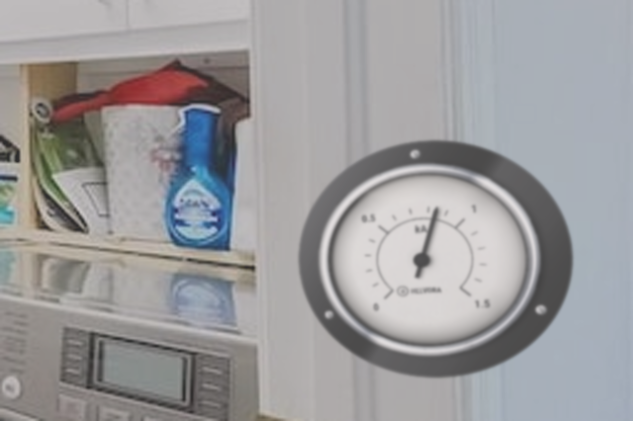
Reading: kA 0.85
